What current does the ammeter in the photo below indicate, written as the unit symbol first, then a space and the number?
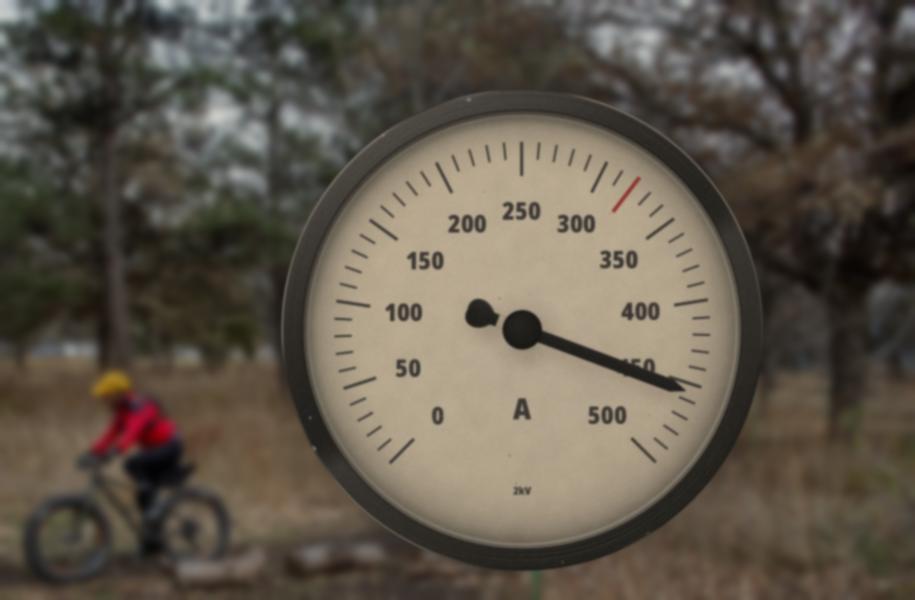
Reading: A 455
